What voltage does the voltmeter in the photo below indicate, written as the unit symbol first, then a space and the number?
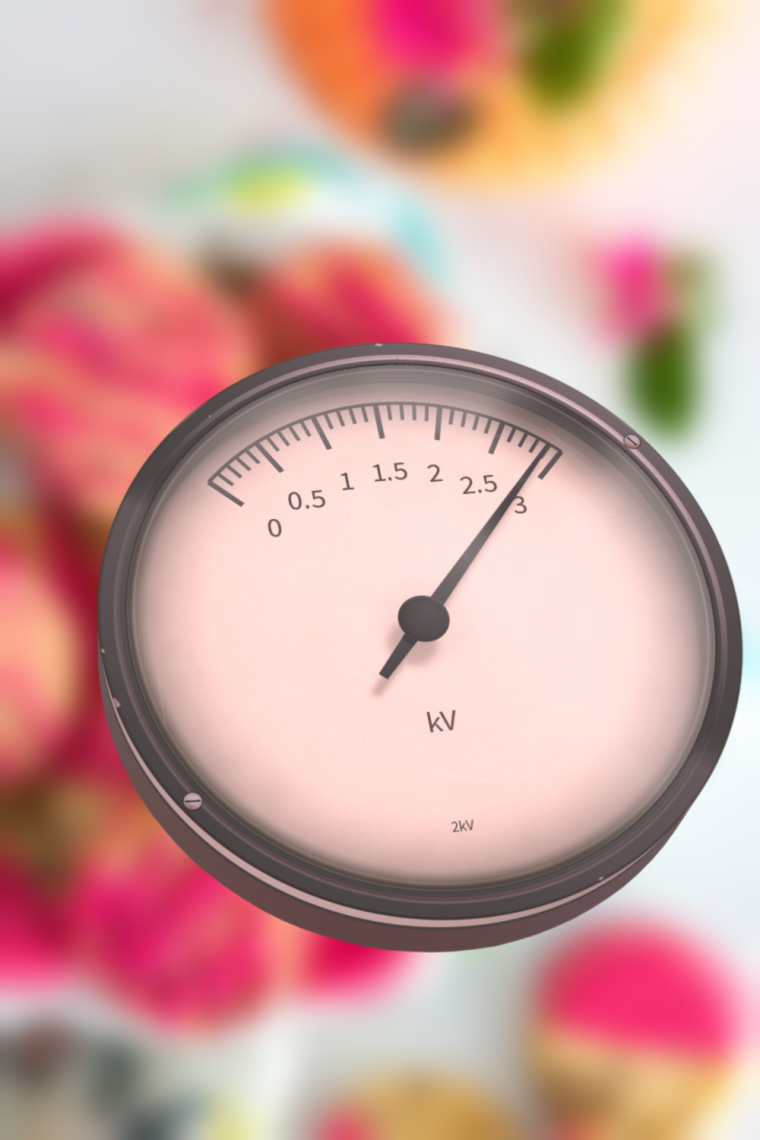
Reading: kV 2.9
